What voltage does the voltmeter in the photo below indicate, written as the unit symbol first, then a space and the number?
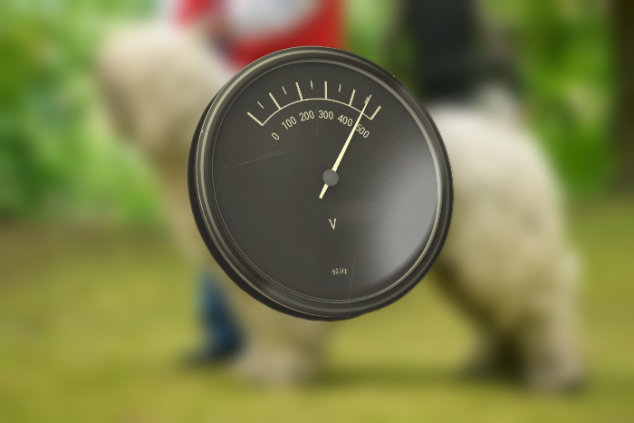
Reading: V 450
